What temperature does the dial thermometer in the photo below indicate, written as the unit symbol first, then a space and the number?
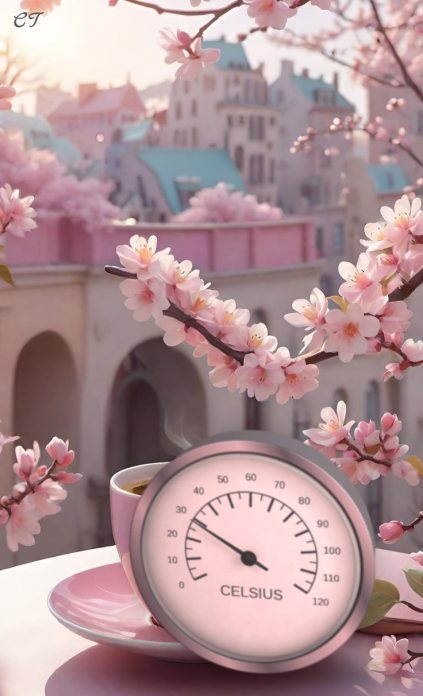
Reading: °C 30
